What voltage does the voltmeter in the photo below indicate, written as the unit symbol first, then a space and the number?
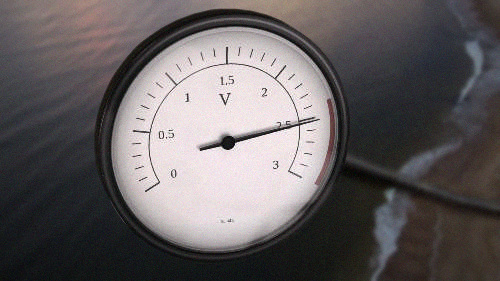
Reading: V 2.5
